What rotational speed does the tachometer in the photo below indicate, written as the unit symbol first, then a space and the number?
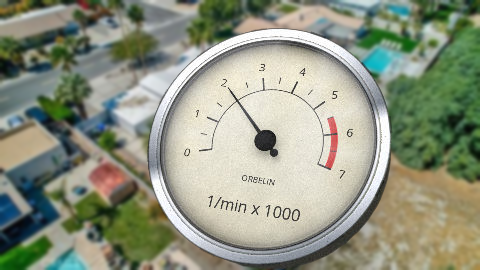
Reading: rpm 2000
